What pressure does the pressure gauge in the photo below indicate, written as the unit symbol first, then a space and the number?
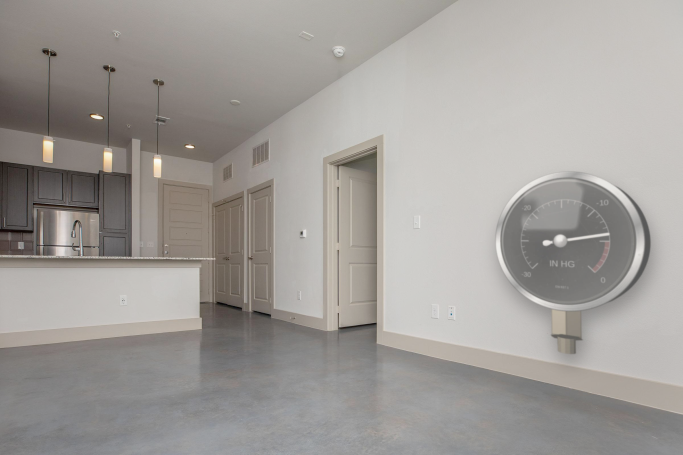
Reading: inHg -6
